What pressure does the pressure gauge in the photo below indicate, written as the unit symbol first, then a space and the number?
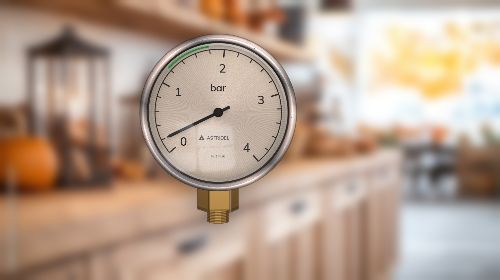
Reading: bar 0.2
